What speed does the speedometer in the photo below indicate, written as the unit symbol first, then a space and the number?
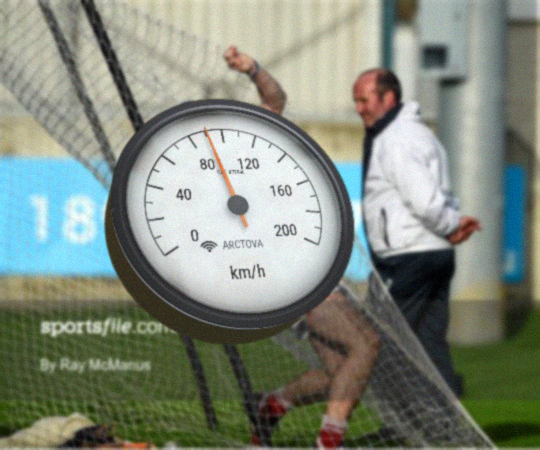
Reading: km/h 90
